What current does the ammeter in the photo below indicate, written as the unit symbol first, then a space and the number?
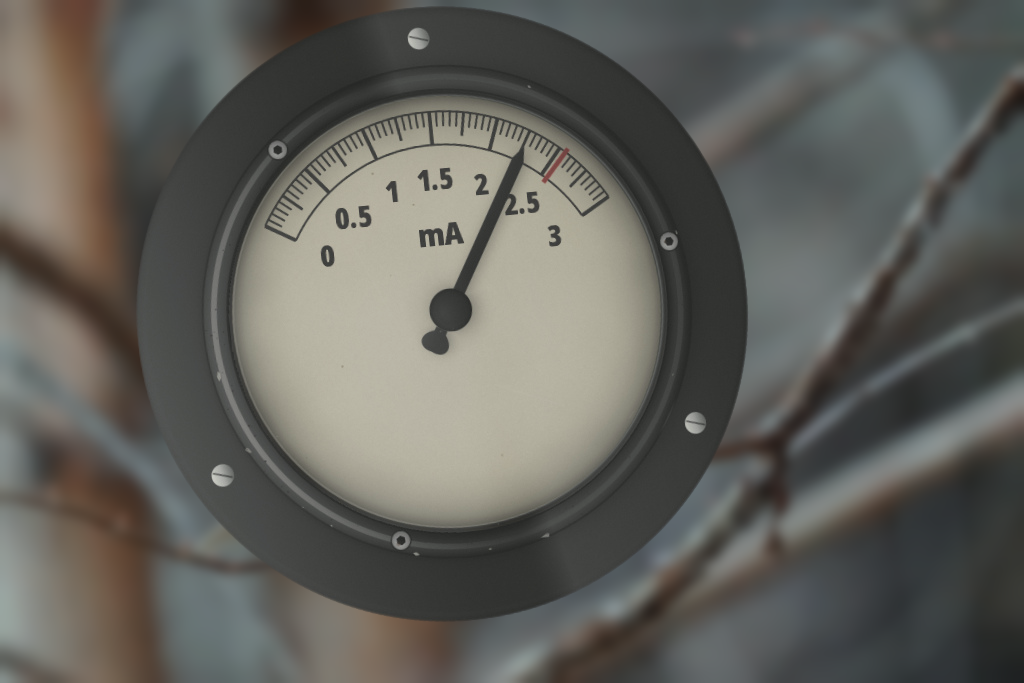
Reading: mA 2.25
